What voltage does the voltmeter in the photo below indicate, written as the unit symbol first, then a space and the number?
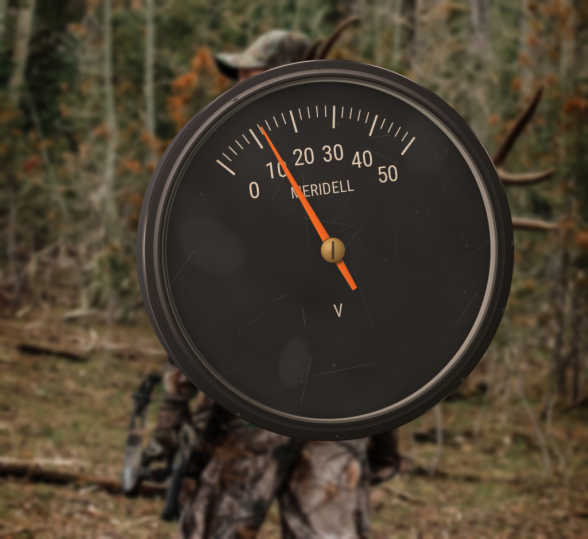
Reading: V 12
